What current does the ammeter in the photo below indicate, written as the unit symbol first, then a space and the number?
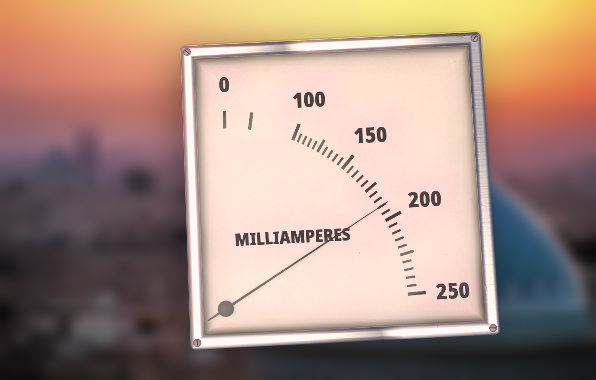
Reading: mA 190
